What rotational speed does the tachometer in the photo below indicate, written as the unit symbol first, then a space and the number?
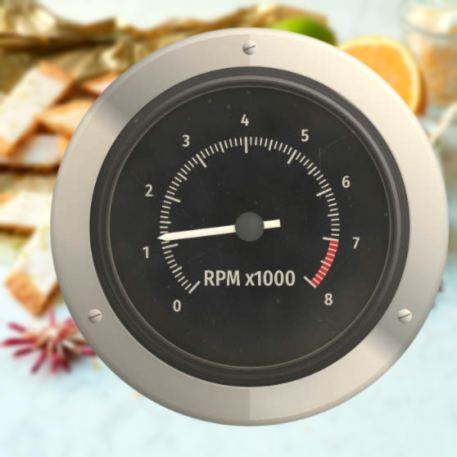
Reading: rpm 1200
